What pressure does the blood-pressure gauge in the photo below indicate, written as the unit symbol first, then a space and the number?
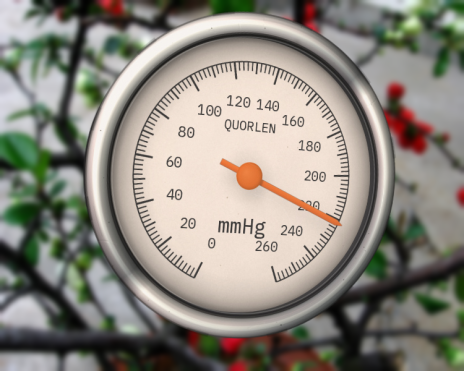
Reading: mmHg 222
